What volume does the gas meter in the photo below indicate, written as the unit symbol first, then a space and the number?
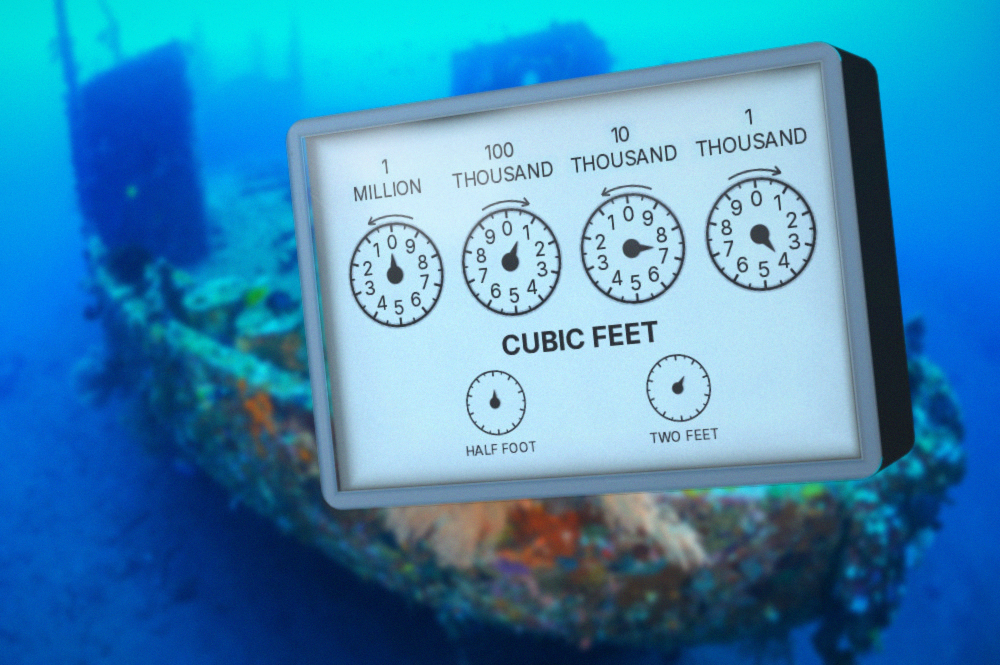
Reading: ft³ 7400
